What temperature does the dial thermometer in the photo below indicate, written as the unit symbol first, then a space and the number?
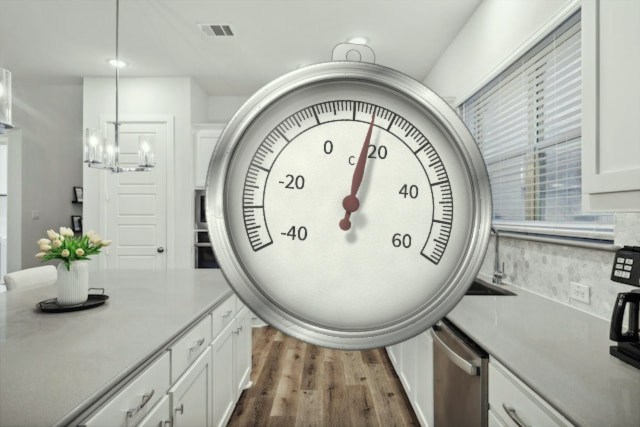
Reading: °C 15
